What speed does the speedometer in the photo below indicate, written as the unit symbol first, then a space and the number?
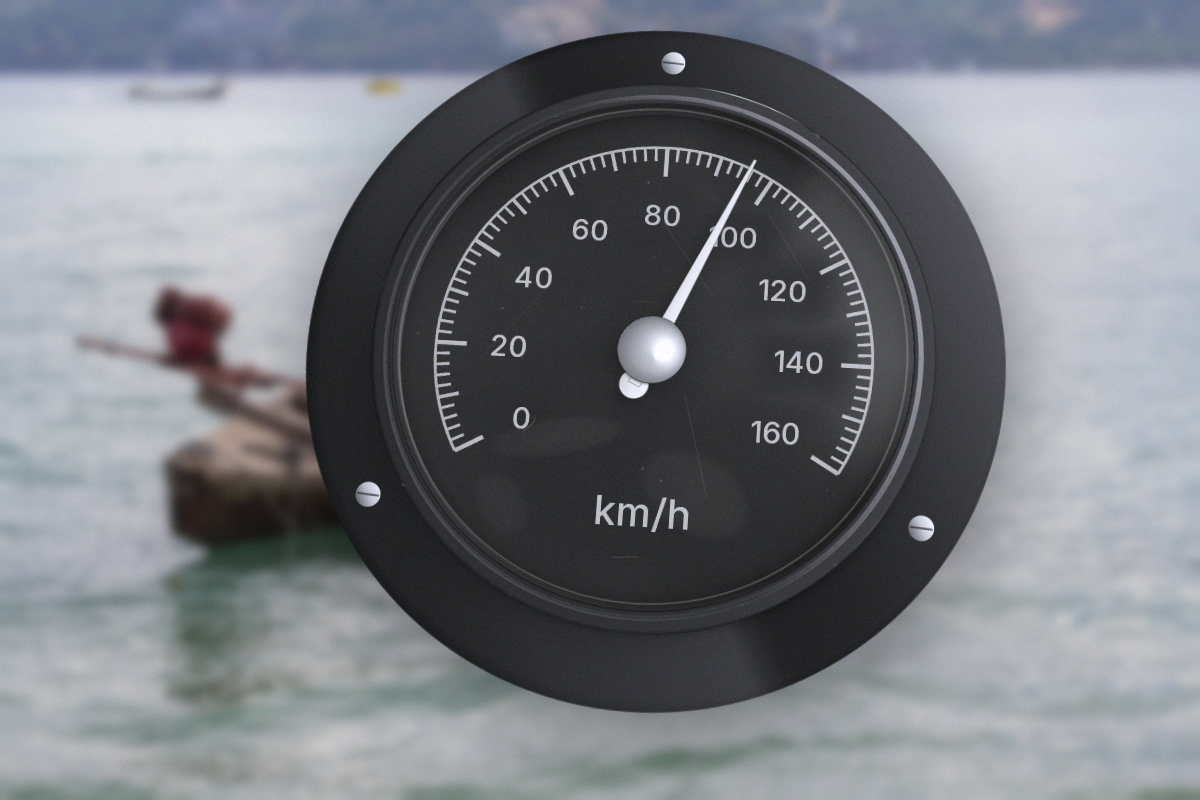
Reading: km/h 96
